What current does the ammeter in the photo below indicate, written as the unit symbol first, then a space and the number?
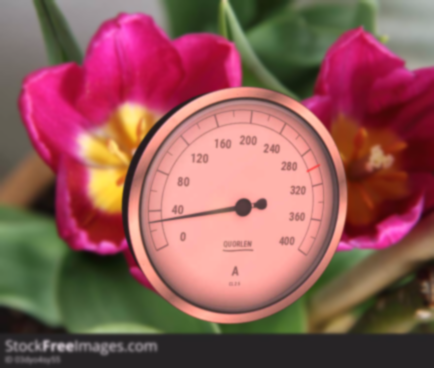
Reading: A 30
